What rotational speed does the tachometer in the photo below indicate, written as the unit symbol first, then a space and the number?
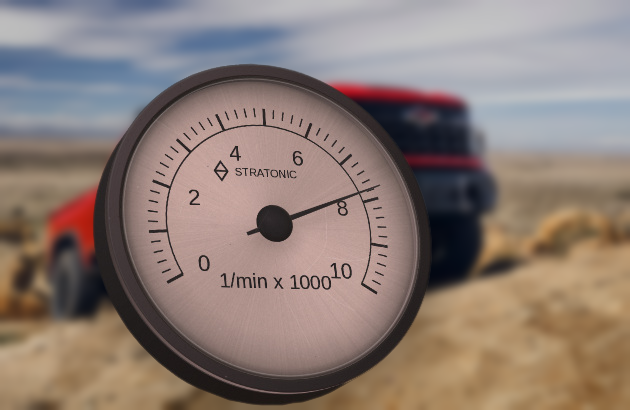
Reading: rpm 7800
